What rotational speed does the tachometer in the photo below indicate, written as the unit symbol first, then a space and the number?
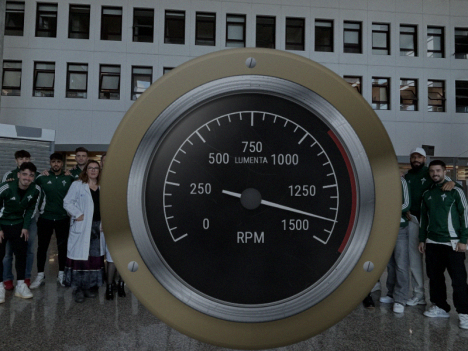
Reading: rpm 1400
